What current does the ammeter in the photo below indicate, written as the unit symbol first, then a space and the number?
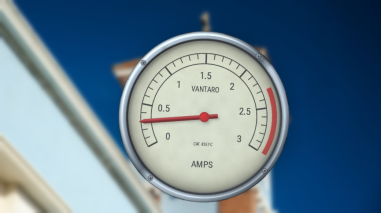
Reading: A 0.3
